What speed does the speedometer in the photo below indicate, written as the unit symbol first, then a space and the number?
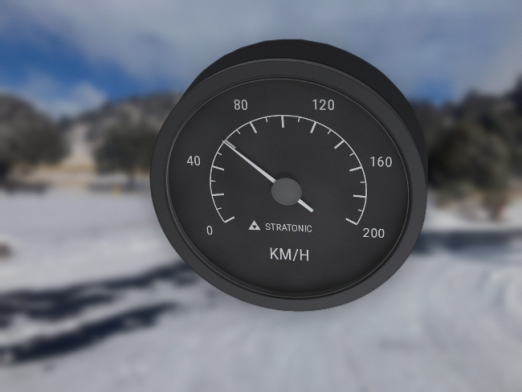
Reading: km/h 60
